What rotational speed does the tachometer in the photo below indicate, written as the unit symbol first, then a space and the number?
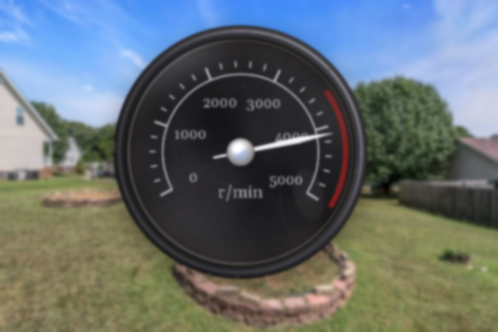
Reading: rpm 4100
